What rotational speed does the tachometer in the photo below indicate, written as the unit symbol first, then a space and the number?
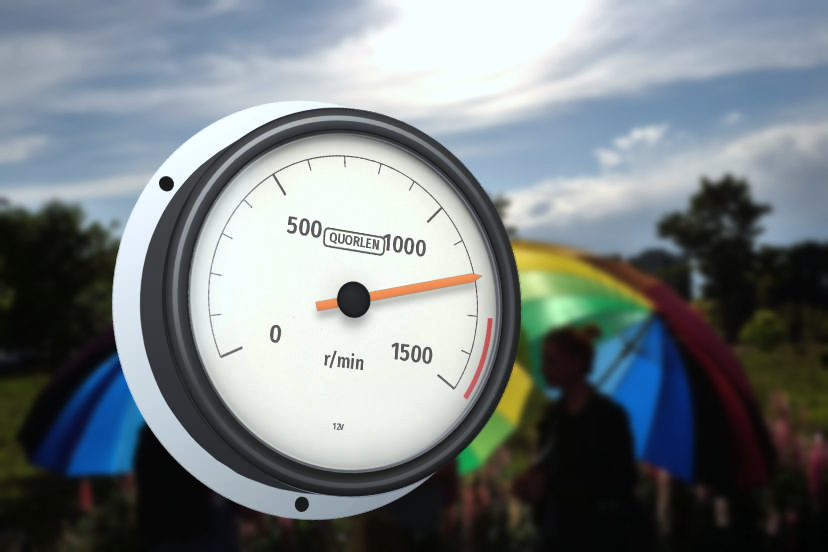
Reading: rpm 1200
